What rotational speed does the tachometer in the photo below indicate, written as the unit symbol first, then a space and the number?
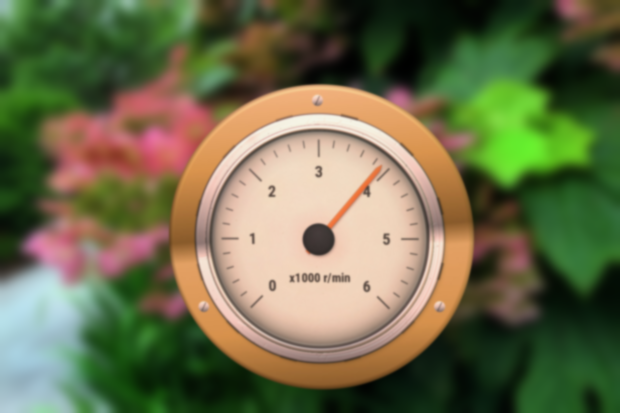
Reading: rpm 3900
